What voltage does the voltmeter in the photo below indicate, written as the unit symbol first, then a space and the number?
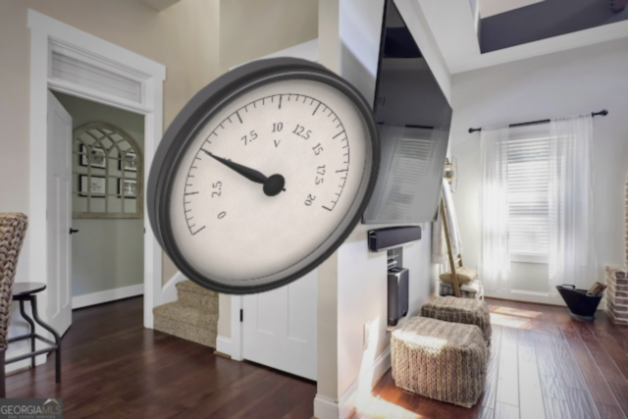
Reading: V 5
